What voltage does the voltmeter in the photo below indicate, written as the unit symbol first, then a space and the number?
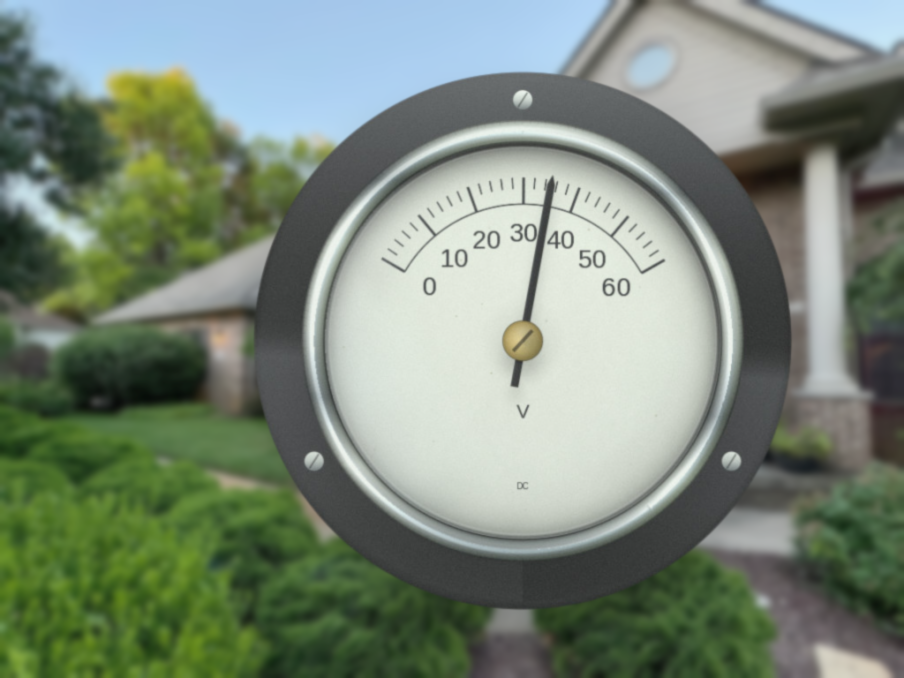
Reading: V 35
